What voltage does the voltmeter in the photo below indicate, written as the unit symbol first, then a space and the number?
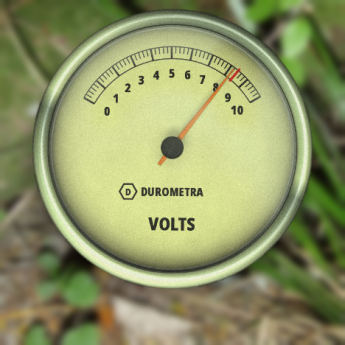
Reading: V 8.2
